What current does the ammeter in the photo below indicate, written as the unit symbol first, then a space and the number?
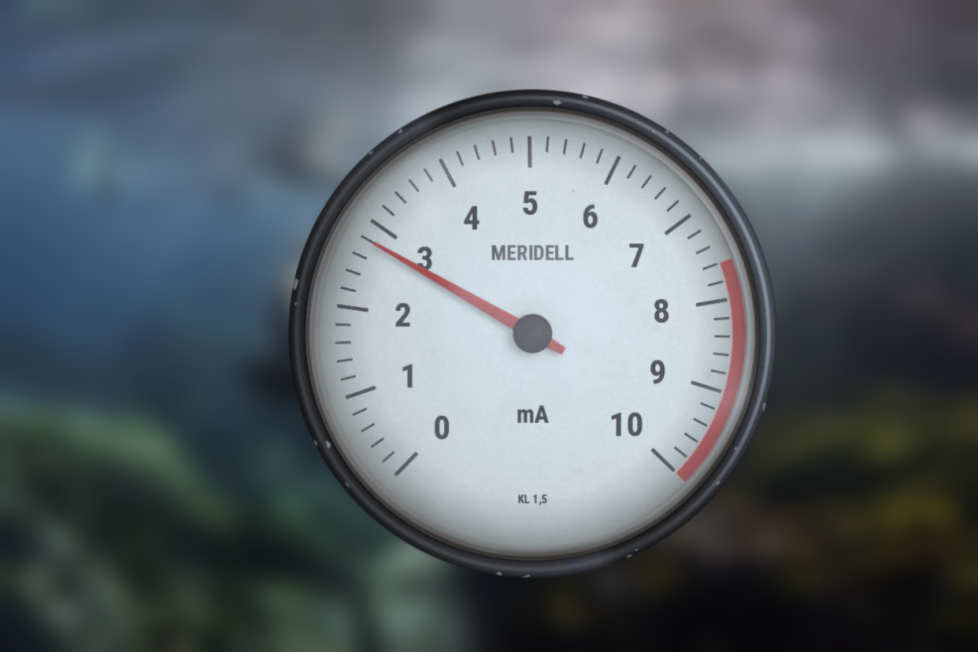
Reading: mA 2.8
